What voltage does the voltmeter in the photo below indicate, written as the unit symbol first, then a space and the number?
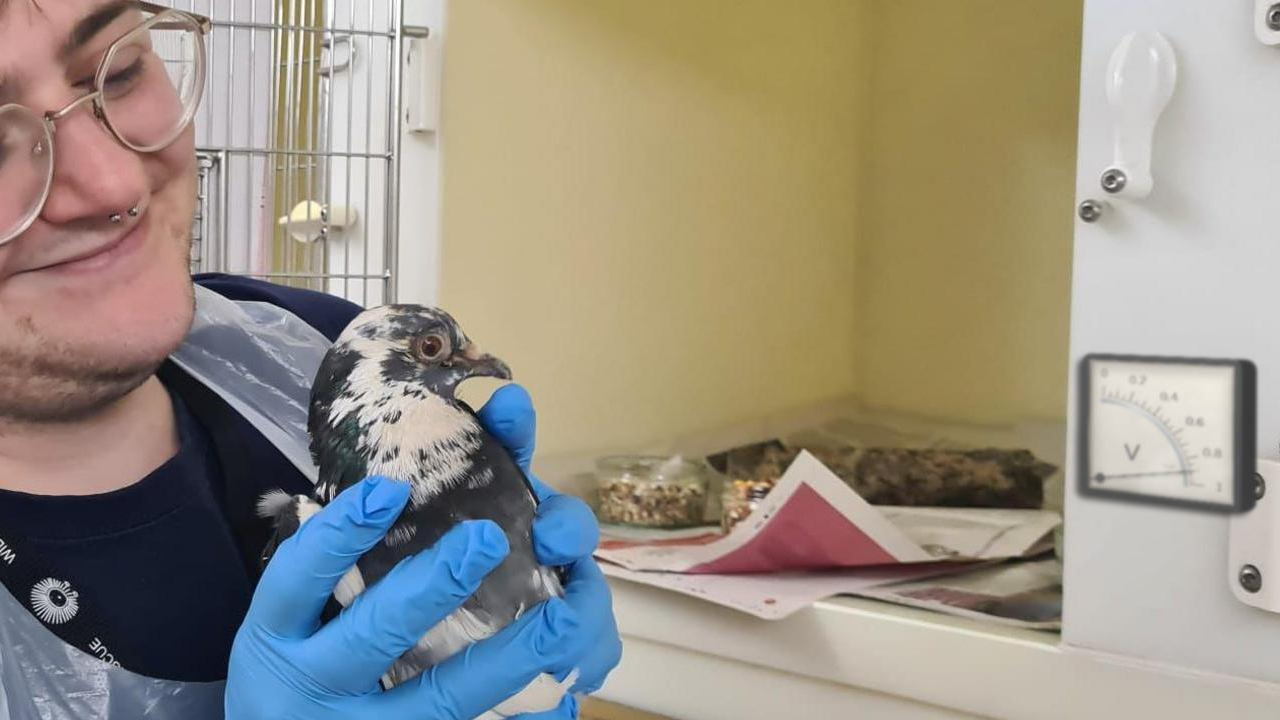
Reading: V 0.9
